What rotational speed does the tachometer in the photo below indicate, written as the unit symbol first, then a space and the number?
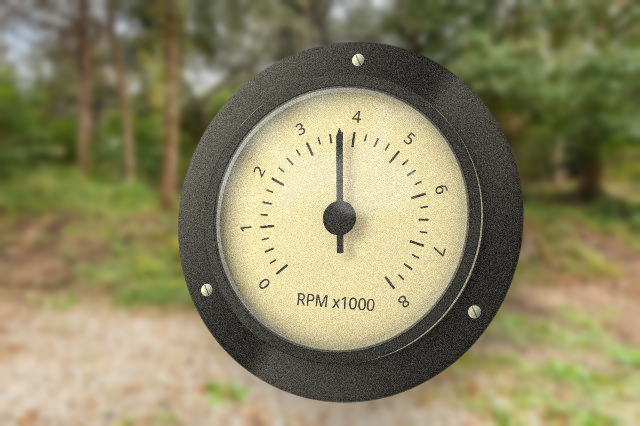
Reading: rpm 3750
